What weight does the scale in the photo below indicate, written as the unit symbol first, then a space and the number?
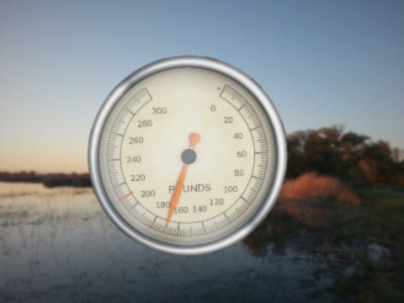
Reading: lb 170
